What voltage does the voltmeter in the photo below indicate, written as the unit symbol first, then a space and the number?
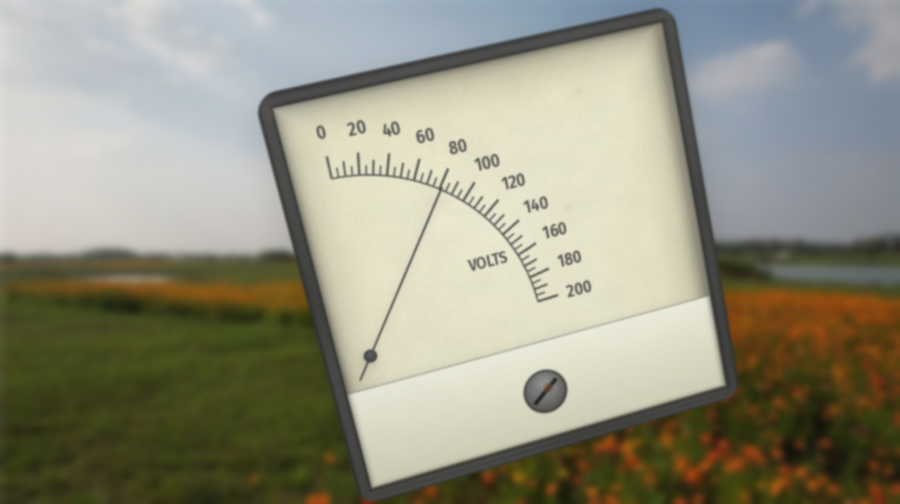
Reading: V 80
